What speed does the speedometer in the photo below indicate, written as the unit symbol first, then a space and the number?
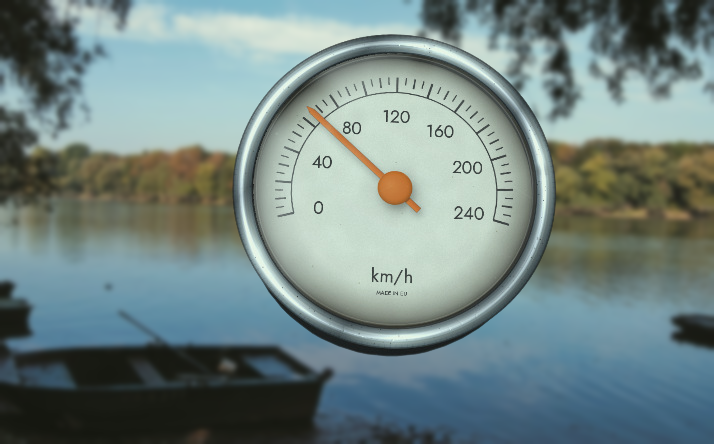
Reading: km/h 65
